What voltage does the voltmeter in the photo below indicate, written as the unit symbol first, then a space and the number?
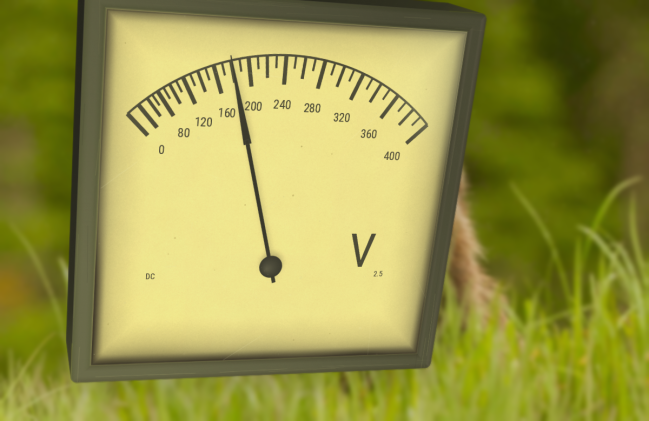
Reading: V 180
